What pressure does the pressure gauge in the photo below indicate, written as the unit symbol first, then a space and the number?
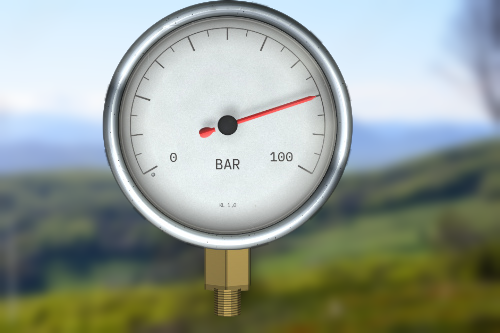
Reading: bar 80
